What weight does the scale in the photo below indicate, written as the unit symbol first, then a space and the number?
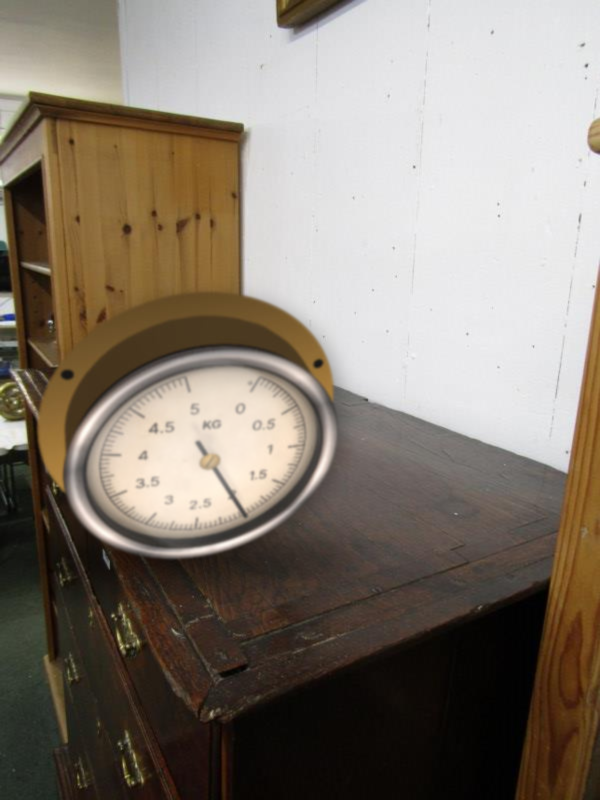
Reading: kg 2
